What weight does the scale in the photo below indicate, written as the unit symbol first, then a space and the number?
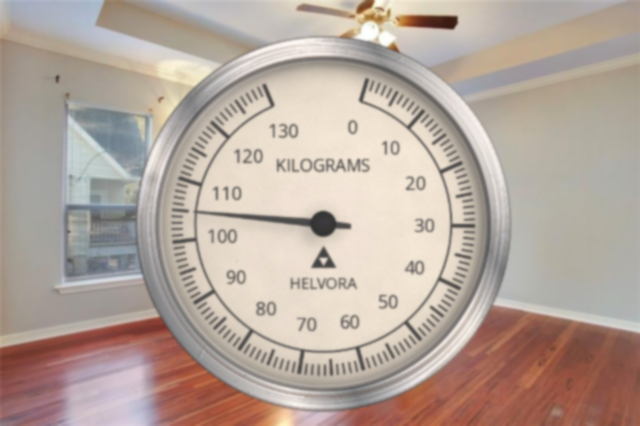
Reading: kg 105
